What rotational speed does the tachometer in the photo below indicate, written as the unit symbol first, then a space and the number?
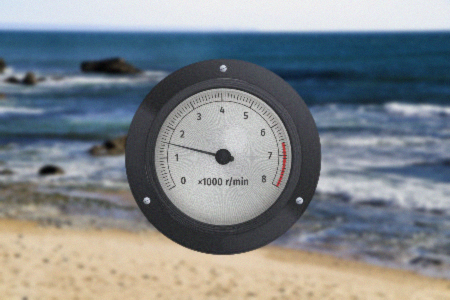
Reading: rpm 1500
